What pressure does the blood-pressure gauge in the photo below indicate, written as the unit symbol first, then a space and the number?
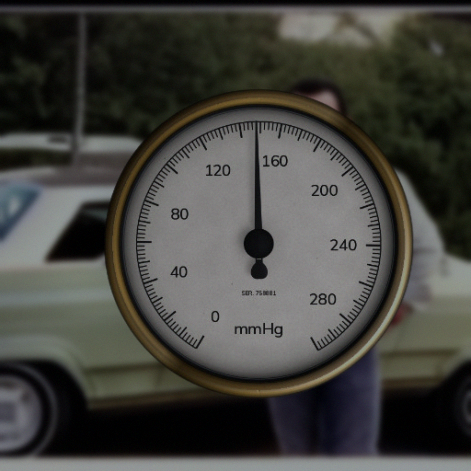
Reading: mmHg 148
